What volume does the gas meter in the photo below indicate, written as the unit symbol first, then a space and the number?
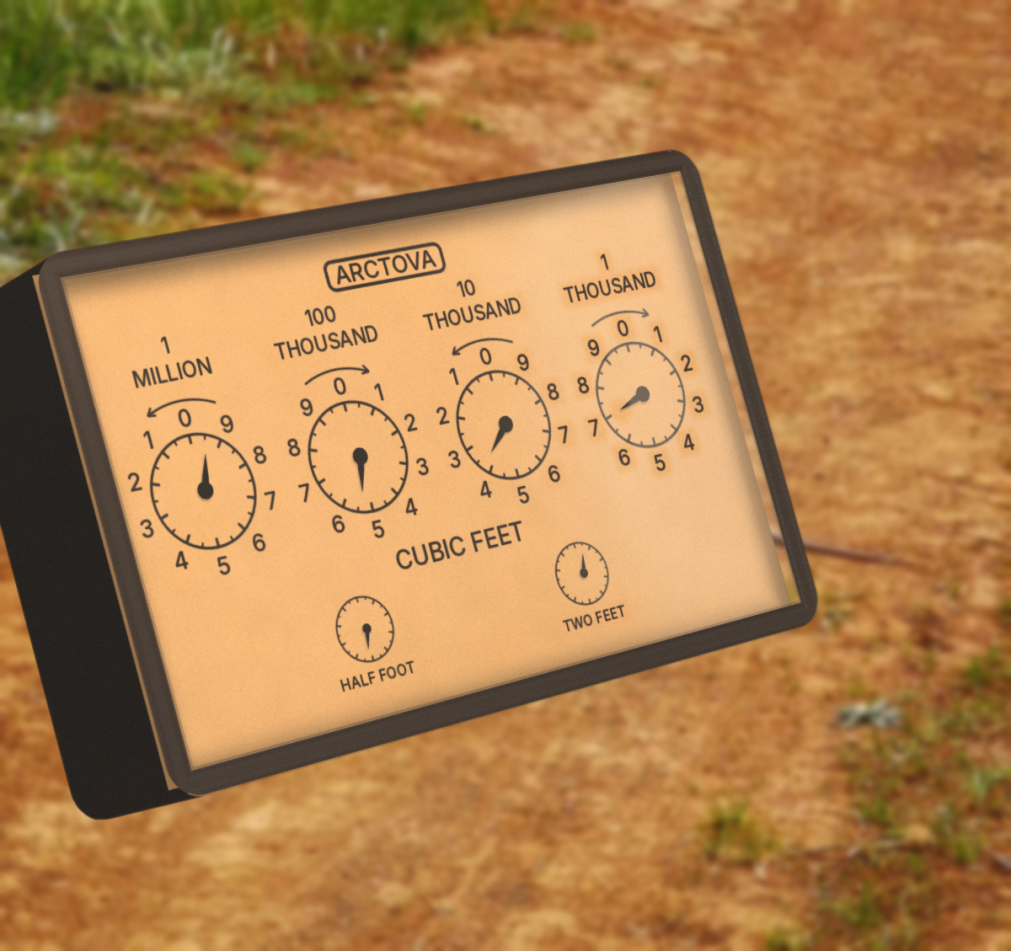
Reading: ft³ 953700
